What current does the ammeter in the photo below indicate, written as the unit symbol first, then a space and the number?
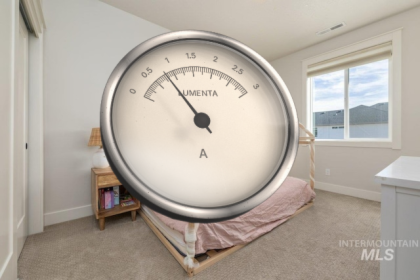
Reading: A 0.75
